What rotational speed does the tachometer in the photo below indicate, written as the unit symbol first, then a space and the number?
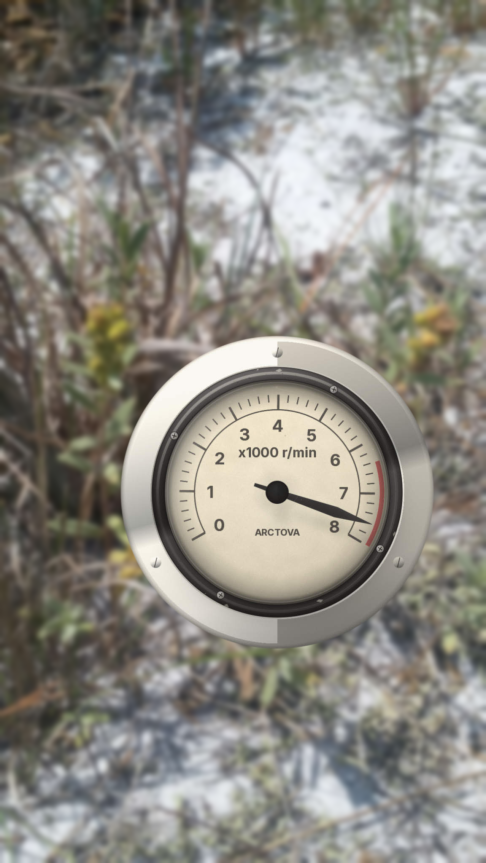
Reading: rpm 7600
